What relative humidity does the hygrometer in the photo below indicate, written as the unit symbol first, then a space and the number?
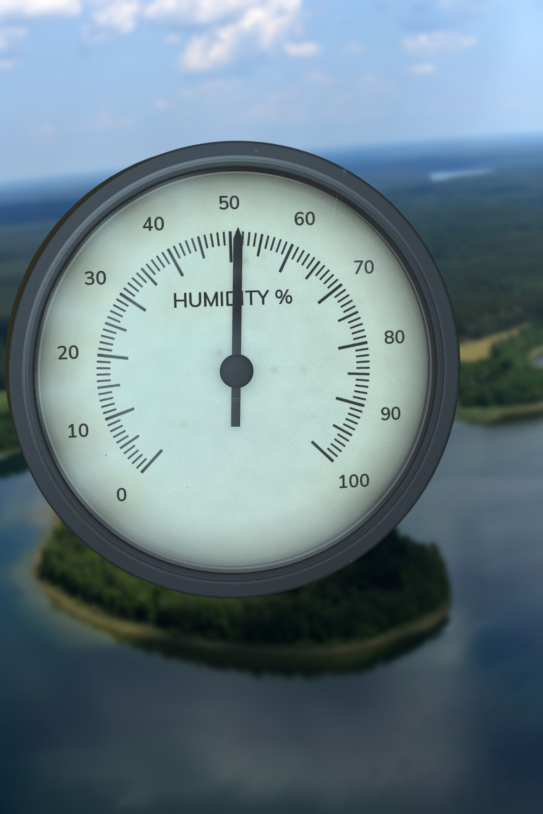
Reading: % 51
